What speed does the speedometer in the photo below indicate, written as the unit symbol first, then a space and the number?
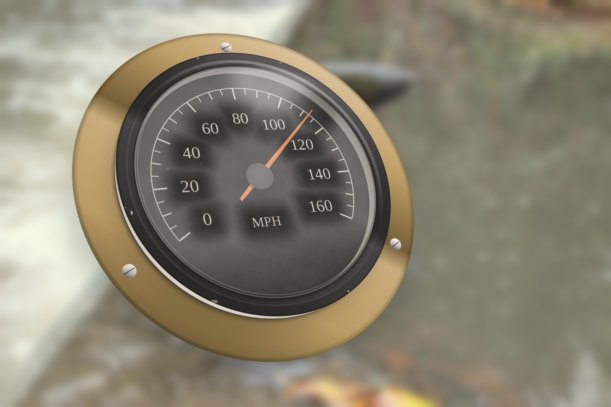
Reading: mph 112.5
